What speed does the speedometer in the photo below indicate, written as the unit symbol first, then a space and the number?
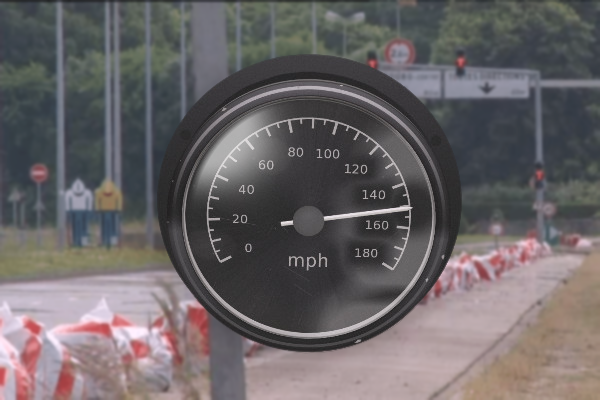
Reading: mph 150
